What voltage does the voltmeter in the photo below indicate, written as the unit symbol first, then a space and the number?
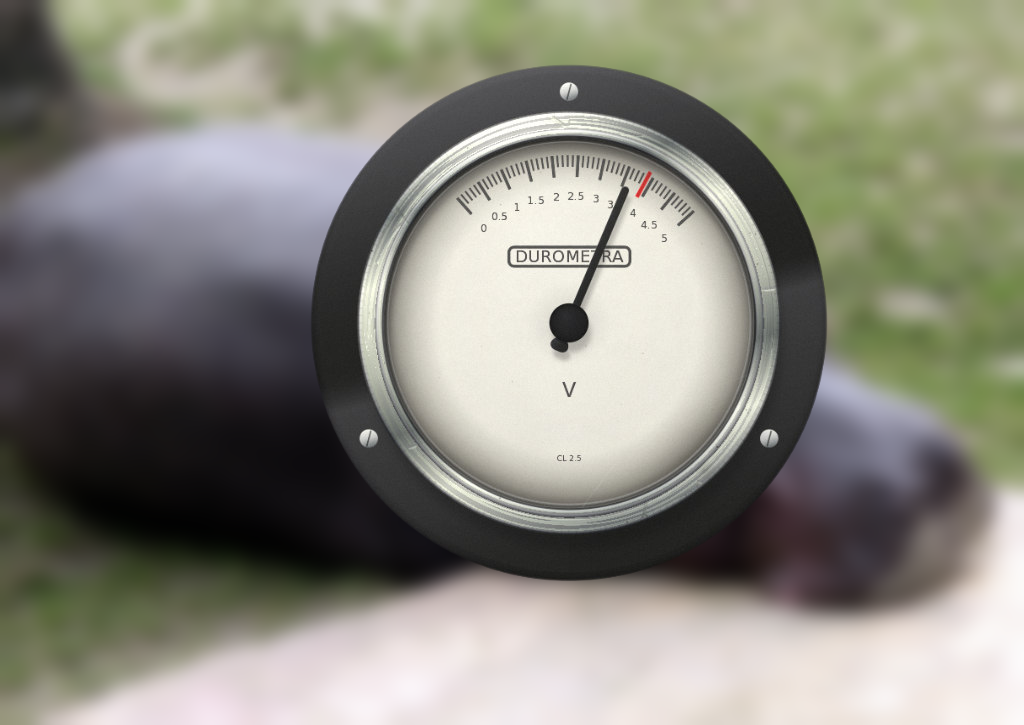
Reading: V 3.6
